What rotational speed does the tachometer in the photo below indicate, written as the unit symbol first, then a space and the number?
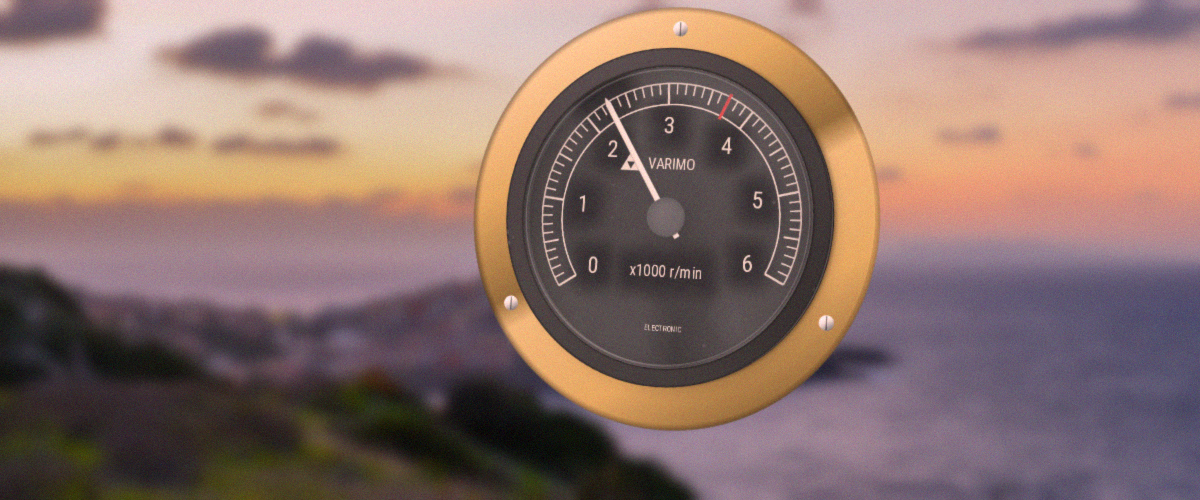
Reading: rpm 2300
